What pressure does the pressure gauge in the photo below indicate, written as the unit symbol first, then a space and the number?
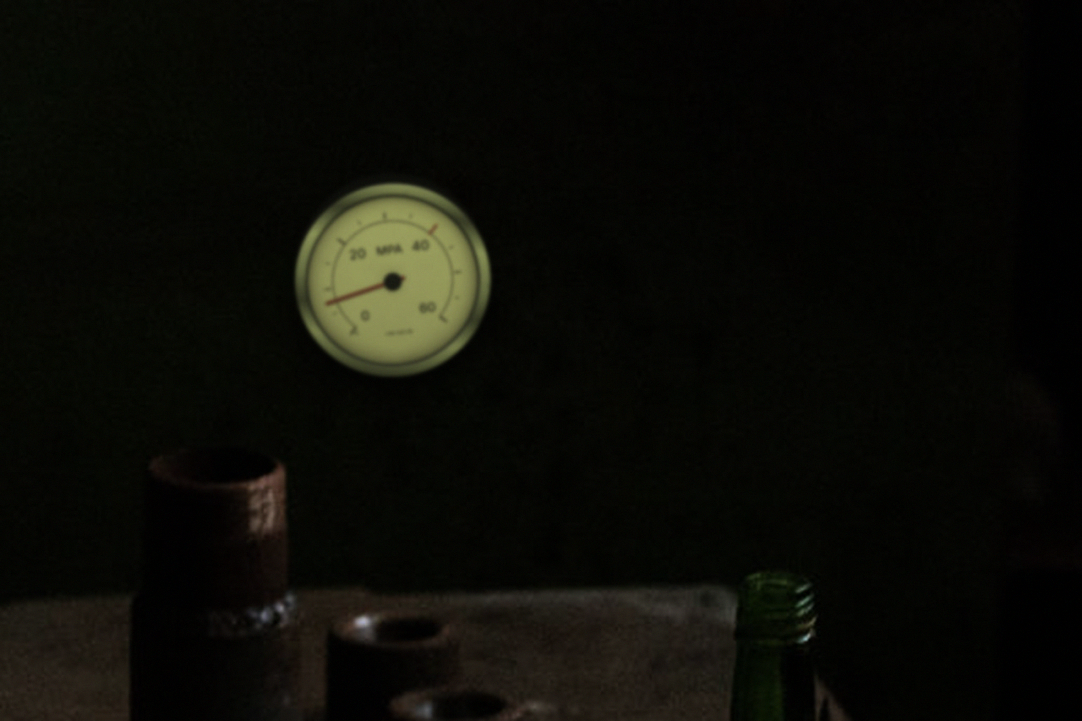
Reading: MPa 7.5
